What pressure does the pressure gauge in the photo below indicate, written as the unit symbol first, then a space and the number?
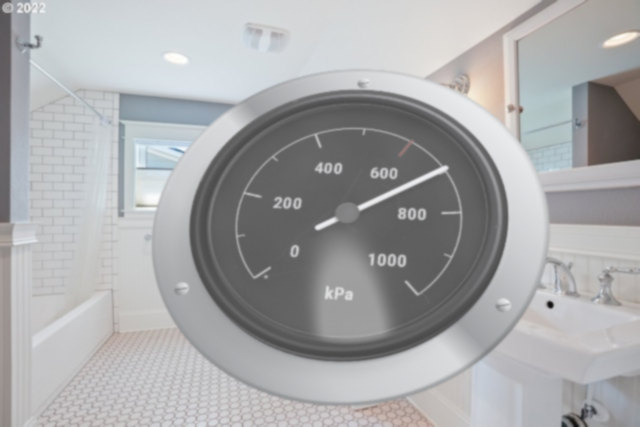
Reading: kPa 700
